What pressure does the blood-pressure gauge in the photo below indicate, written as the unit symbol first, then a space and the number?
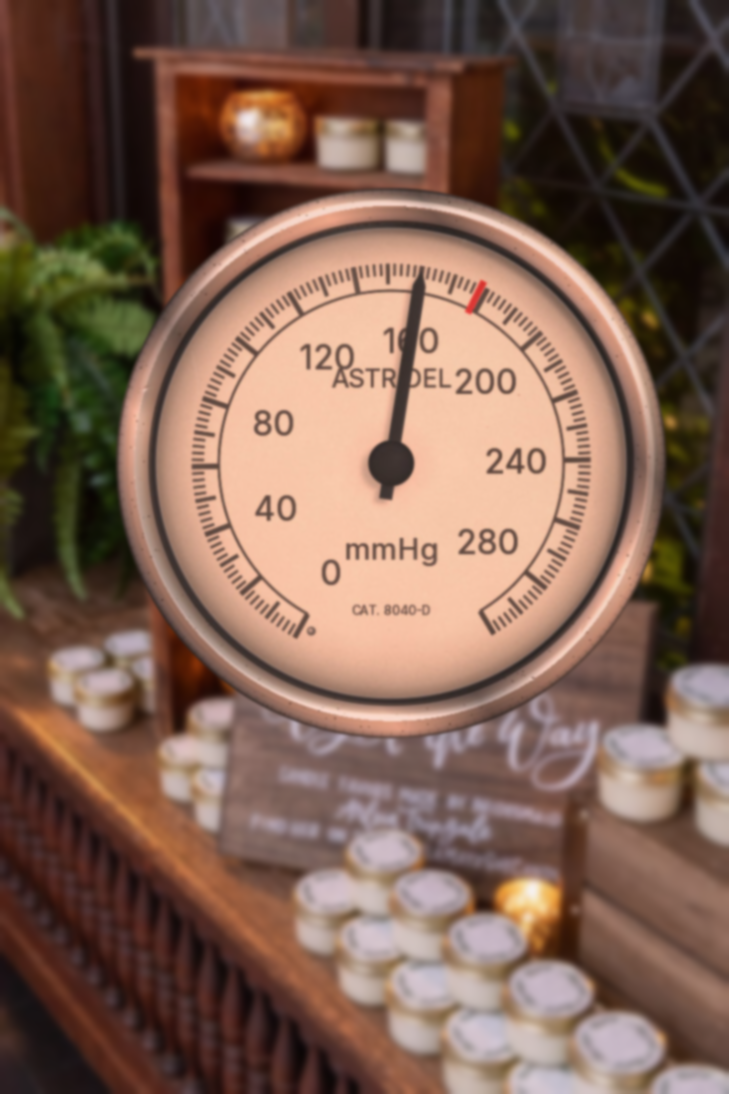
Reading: mmHg 160
